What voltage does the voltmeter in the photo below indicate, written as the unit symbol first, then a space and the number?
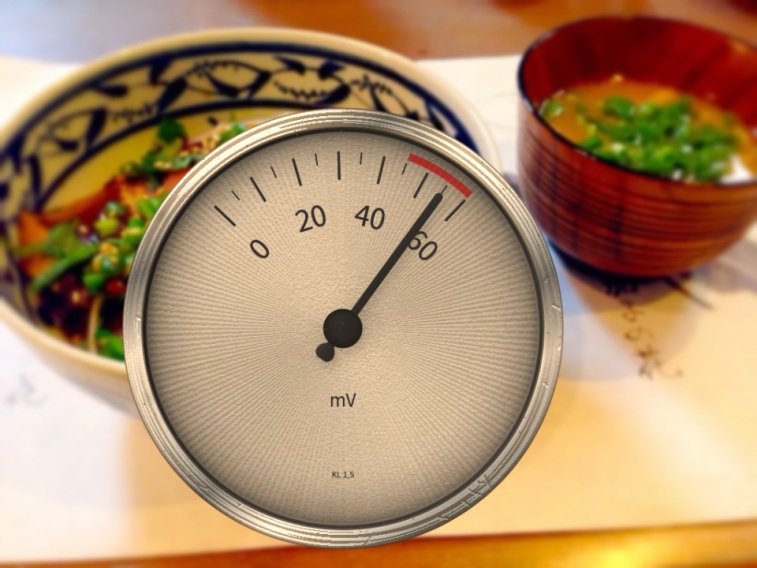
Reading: mV 55
